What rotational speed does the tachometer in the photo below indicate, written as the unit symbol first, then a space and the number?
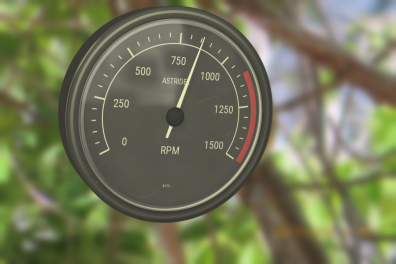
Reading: rpm 850
